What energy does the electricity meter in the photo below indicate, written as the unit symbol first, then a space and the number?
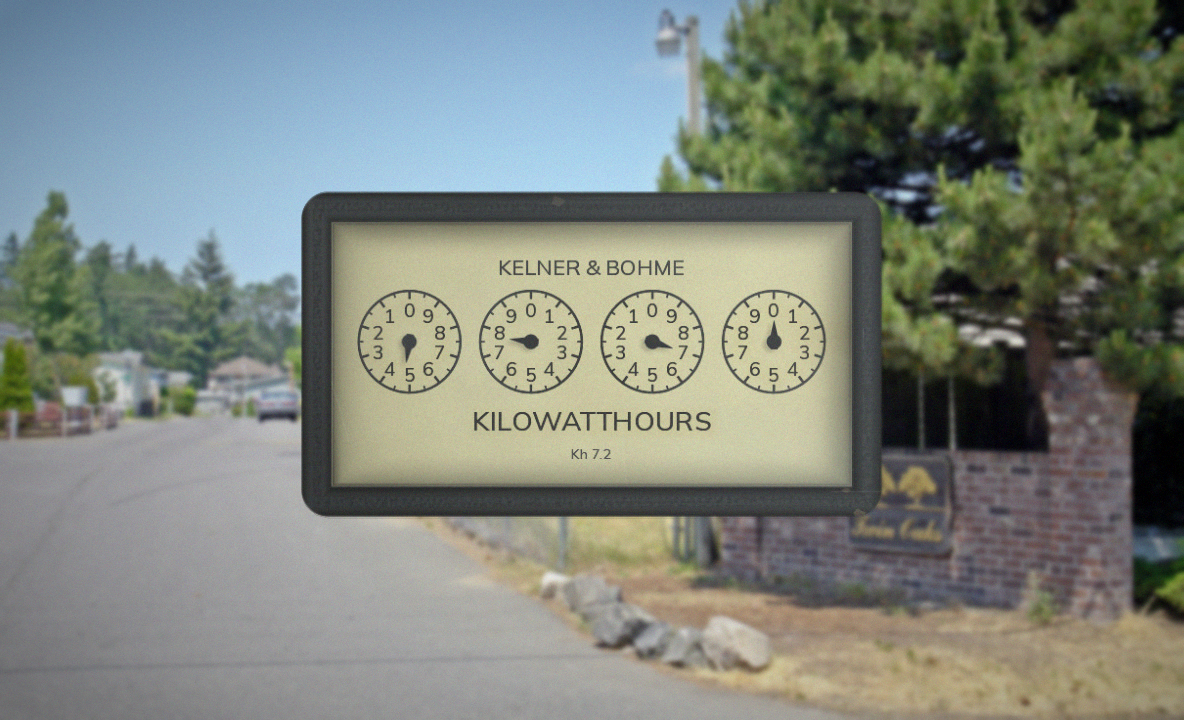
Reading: kWh 4770
